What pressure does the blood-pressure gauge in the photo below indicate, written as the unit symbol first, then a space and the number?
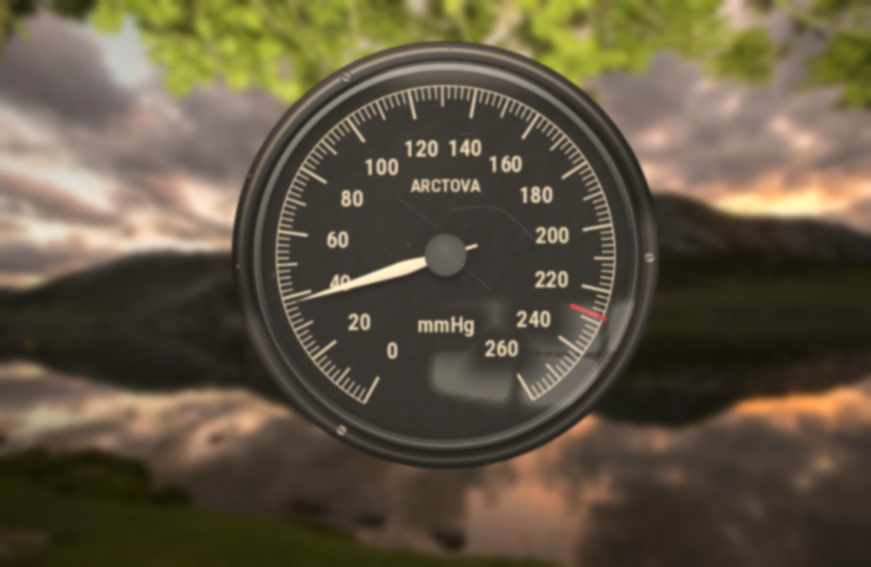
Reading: mmHg 38
